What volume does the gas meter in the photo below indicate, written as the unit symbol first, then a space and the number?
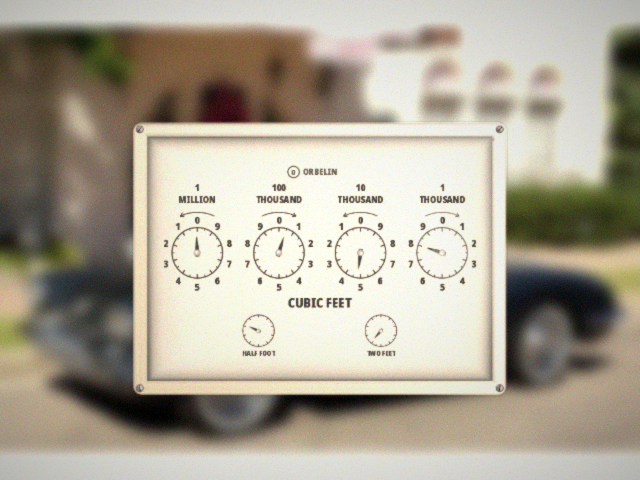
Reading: ft³ 4800
